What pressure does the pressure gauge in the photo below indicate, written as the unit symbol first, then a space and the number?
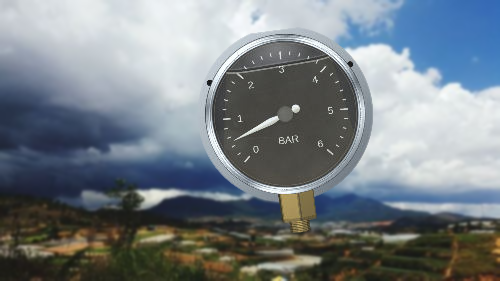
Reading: bar 0.5
